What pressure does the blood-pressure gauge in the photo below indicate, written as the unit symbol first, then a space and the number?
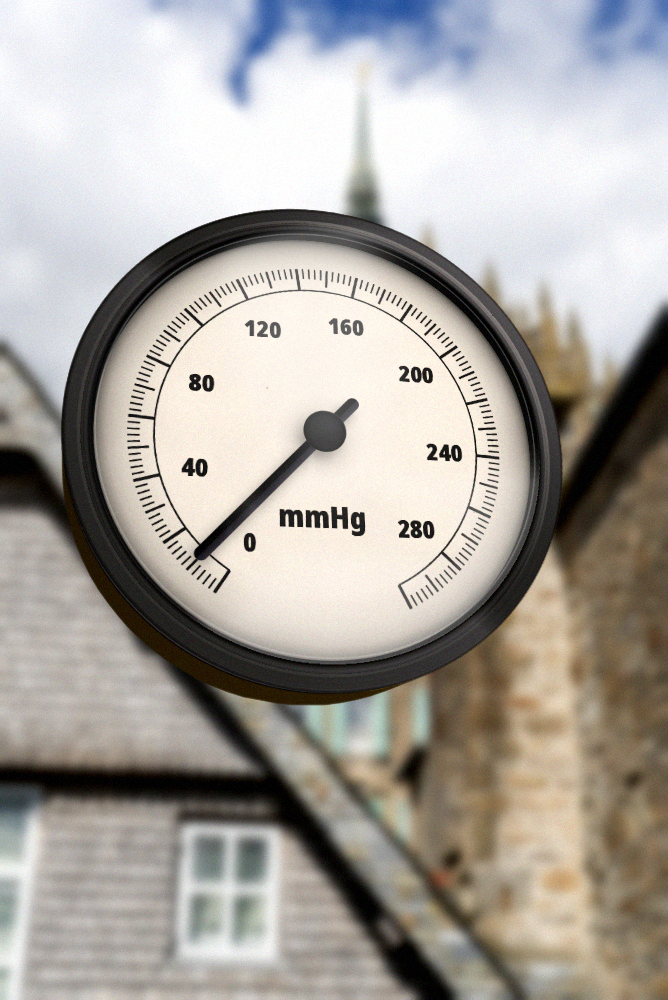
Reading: mmHg 10
